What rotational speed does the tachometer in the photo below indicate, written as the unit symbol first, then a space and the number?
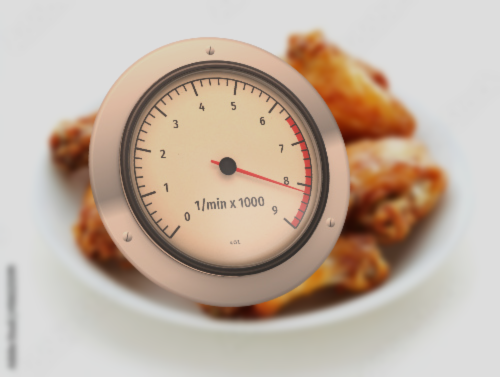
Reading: rpm 8200
